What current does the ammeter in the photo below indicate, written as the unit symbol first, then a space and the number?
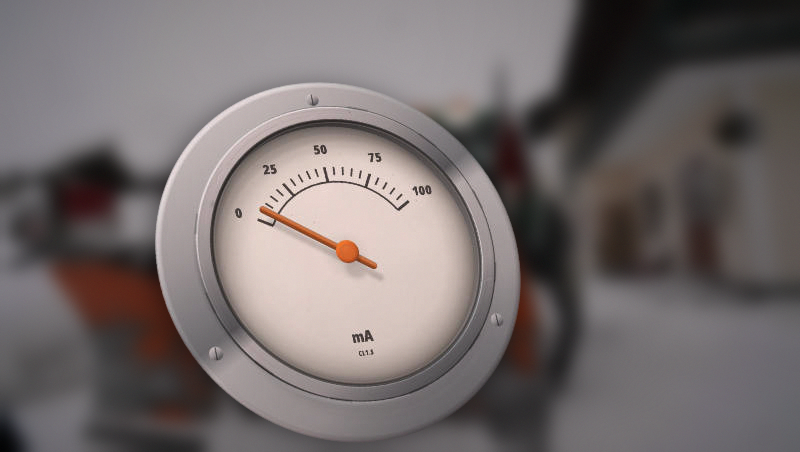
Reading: mA 5
